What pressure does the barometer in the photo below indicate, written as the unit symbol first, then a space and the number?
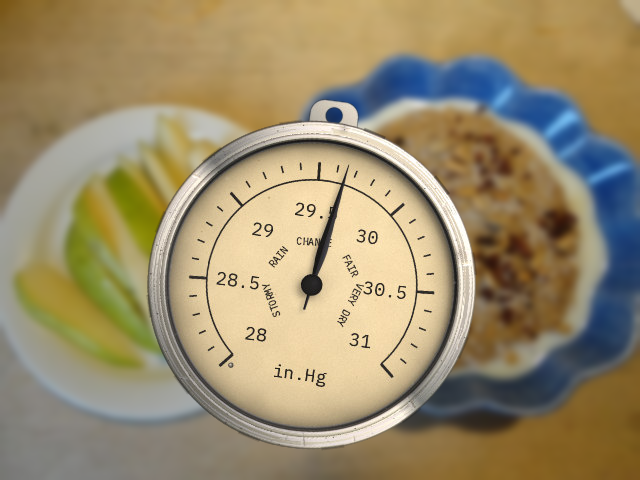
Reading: inHg 29.65
